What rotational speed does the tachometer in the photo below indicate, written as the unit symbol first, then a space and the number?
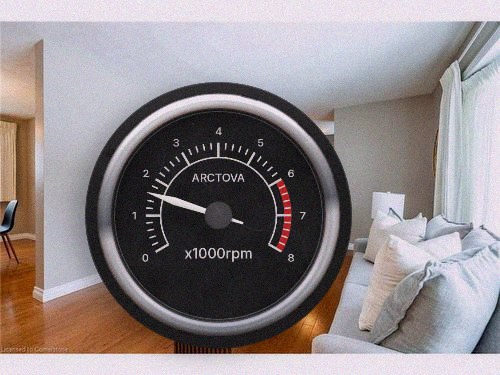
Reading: rpm 1600
